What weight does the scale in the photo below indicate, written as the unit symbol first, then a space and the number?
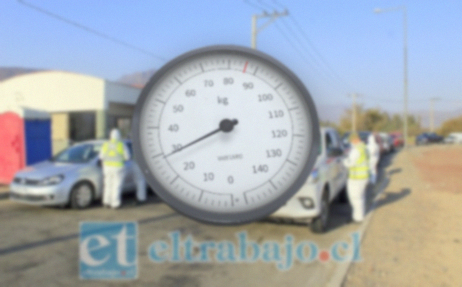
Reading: kg 28
